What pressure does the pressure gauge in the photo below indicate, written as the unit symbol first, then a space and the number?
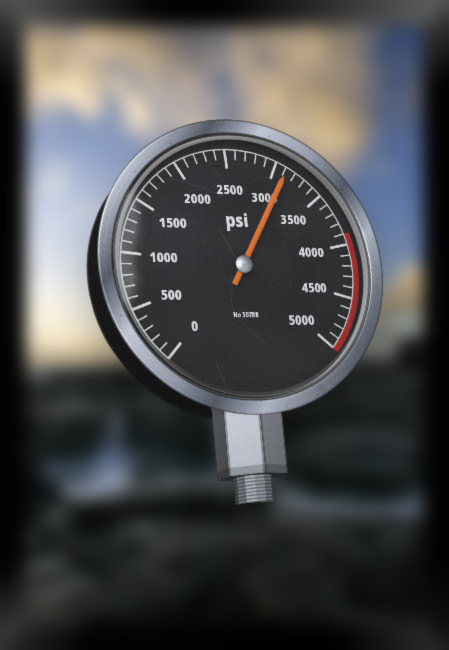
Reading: psi 3100
